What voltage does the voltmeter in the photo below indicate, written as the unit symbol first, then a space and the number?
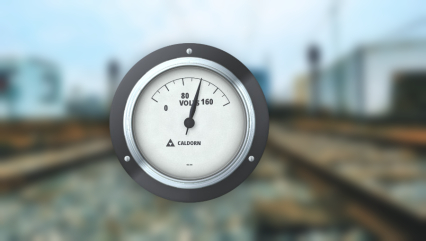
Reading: V 120
